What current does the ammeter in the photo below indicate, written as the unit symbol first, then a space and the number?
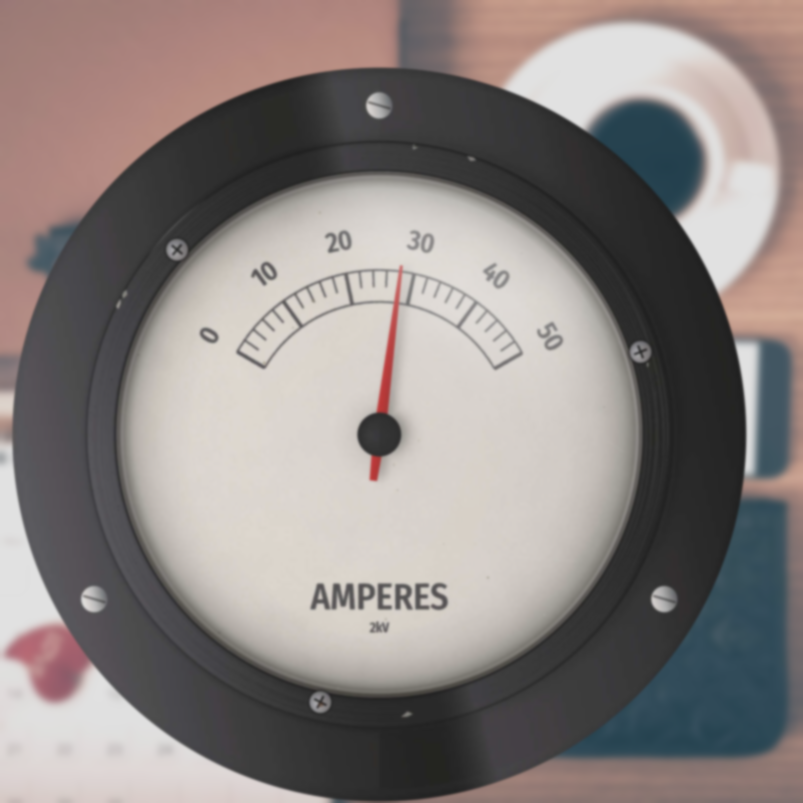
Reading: A 28
